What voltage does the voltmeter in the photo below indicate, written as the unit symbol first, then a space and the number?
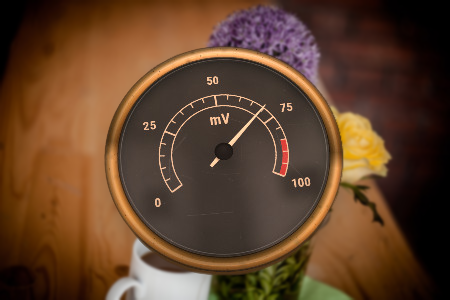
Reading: mV 70
